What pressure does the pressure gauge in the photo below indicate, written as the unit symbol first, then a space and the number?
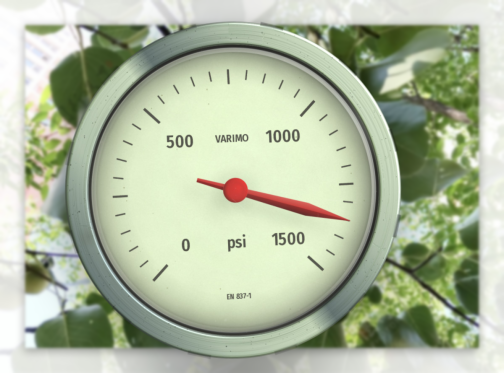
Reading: psi 1350
